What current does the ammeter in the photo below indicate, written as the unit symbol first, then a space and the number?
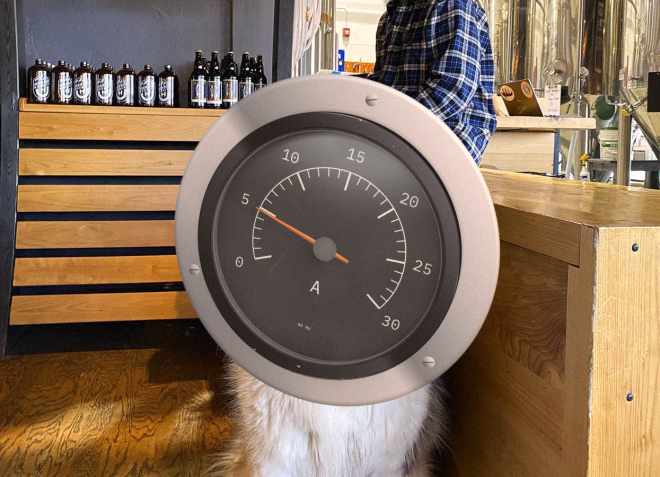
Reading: A 5
